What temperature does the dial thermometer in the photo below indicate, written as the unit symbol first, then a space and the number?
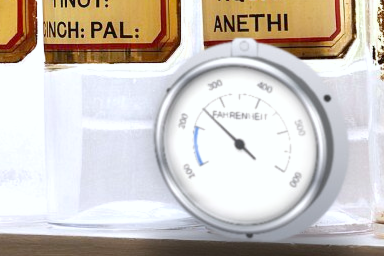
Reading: °F 250
